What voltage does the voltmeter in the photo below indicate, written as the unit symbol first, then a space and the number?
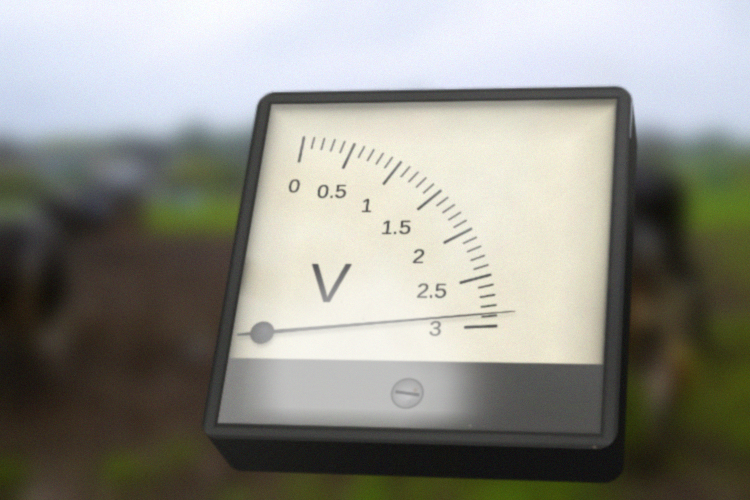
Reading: V 2.9
